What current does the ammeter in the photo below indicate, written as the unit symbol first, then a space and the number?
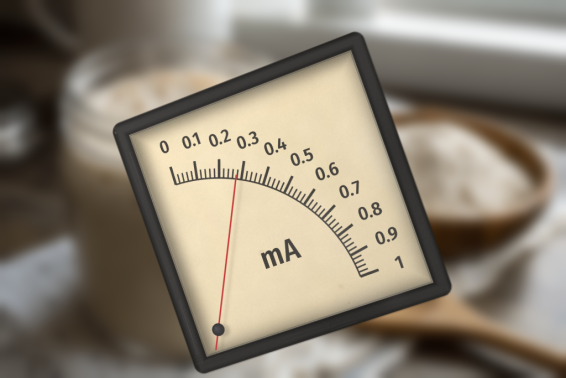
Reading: mA 0.28
